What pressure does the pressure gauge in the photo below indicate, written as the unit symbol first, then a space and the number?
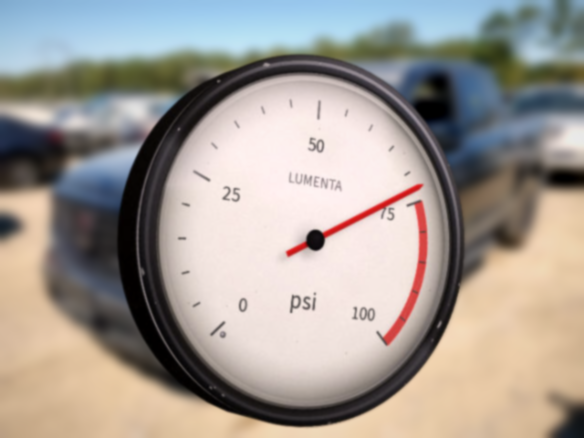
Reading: psi 72.5
